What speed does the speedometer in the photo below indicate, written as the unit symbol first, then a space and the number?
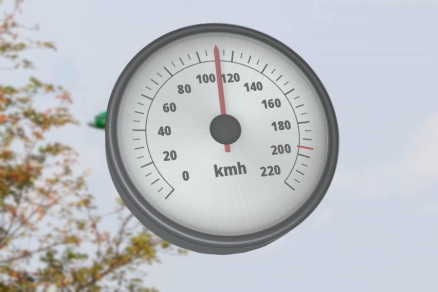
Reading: km/h 110
